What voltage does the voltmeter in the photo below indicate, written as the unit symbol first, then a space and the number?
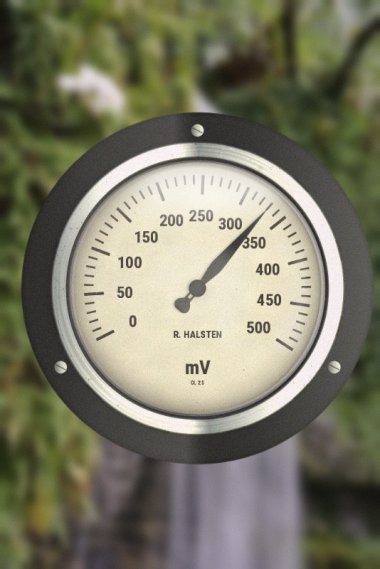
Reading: mV 330
